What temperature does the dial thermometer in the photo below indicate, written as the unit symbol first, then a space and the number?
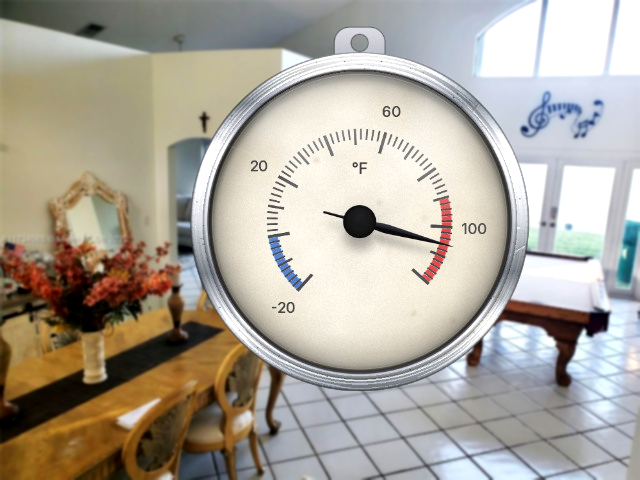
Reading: °F 106
